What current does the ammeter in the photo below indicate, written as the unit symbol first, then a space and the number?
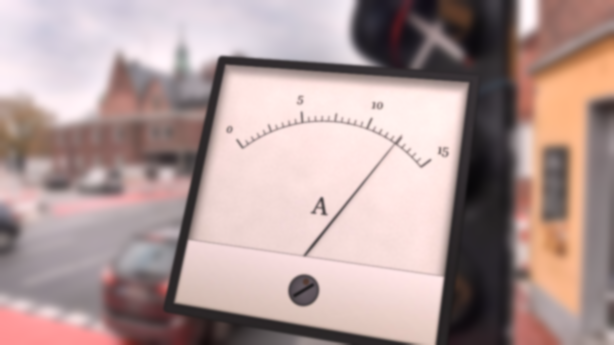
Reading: A 12.5
